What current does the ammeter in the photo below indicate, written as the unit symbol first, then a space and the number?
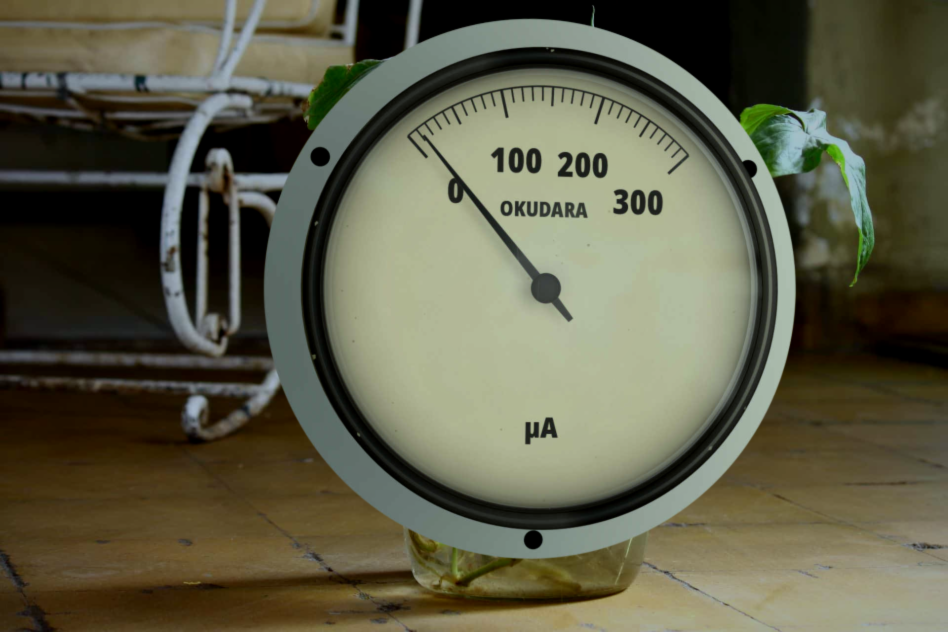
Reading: µA 10
